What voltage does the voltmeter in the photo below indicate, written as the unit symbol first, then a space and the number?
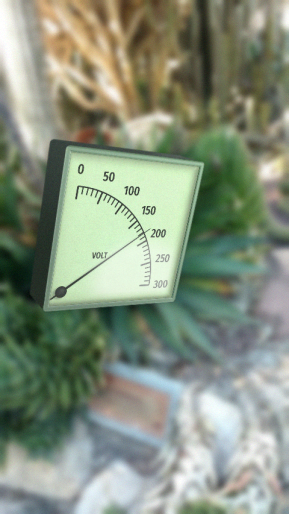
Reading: V 180
